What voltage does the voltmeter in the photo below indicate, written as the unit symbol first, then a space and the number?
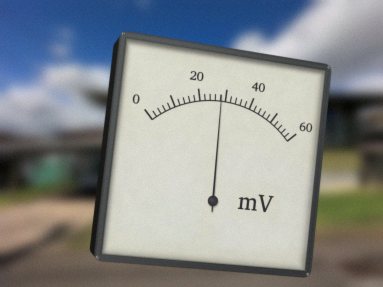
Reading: mV 28
